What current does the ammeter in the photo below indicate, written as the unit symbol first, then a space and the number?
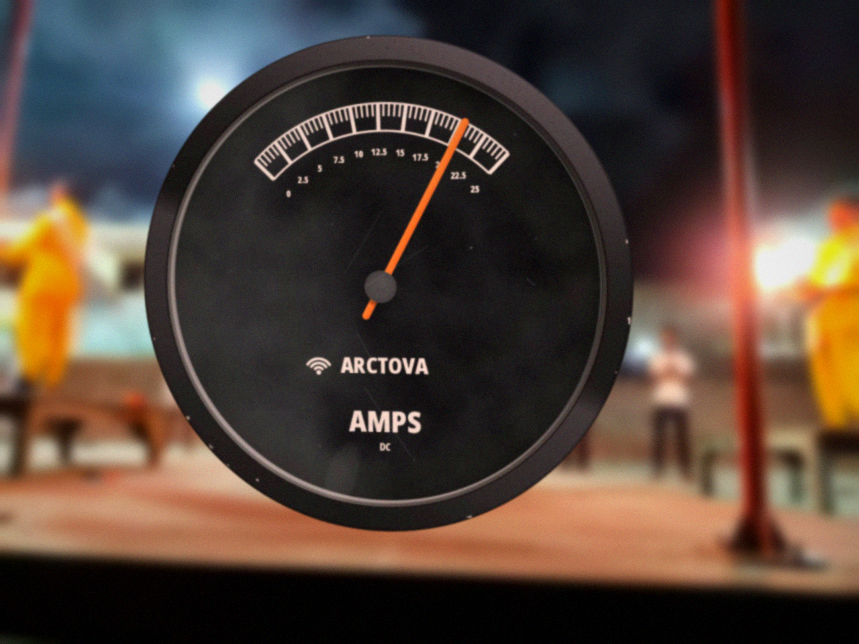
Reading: A 20.5
